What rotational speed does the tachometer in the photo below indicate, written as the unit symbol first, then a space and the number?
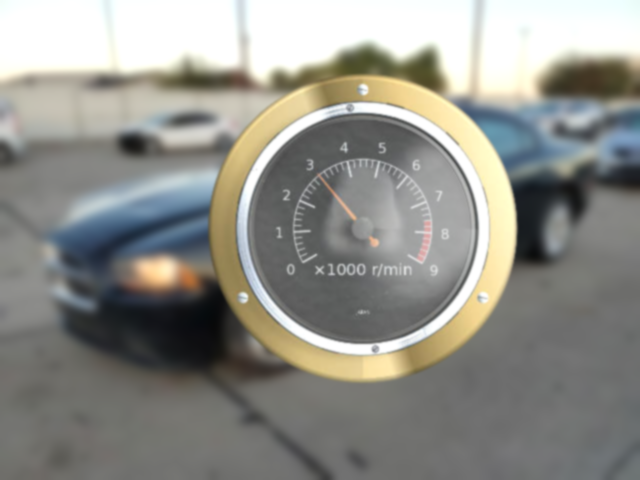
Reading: rpm 3000
